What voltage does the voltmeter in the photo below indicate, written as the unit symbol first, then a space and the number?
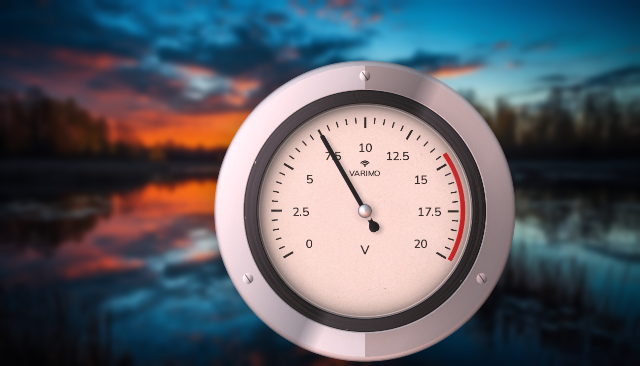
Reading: V 7.5
